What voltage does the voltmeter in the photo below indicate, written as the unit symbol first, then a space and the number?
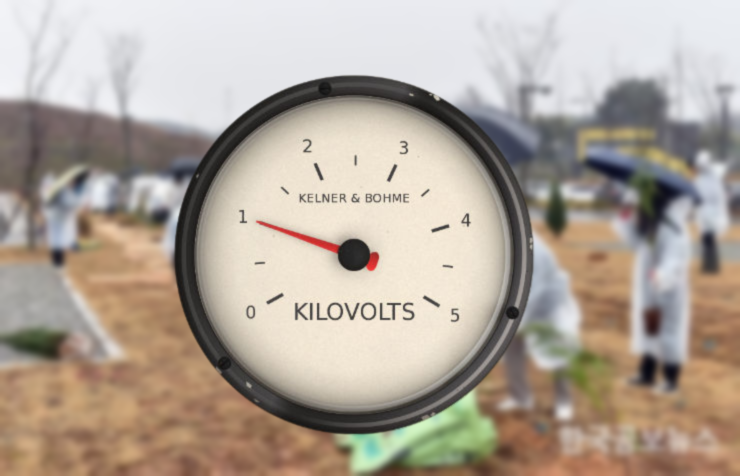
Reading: kV 1
